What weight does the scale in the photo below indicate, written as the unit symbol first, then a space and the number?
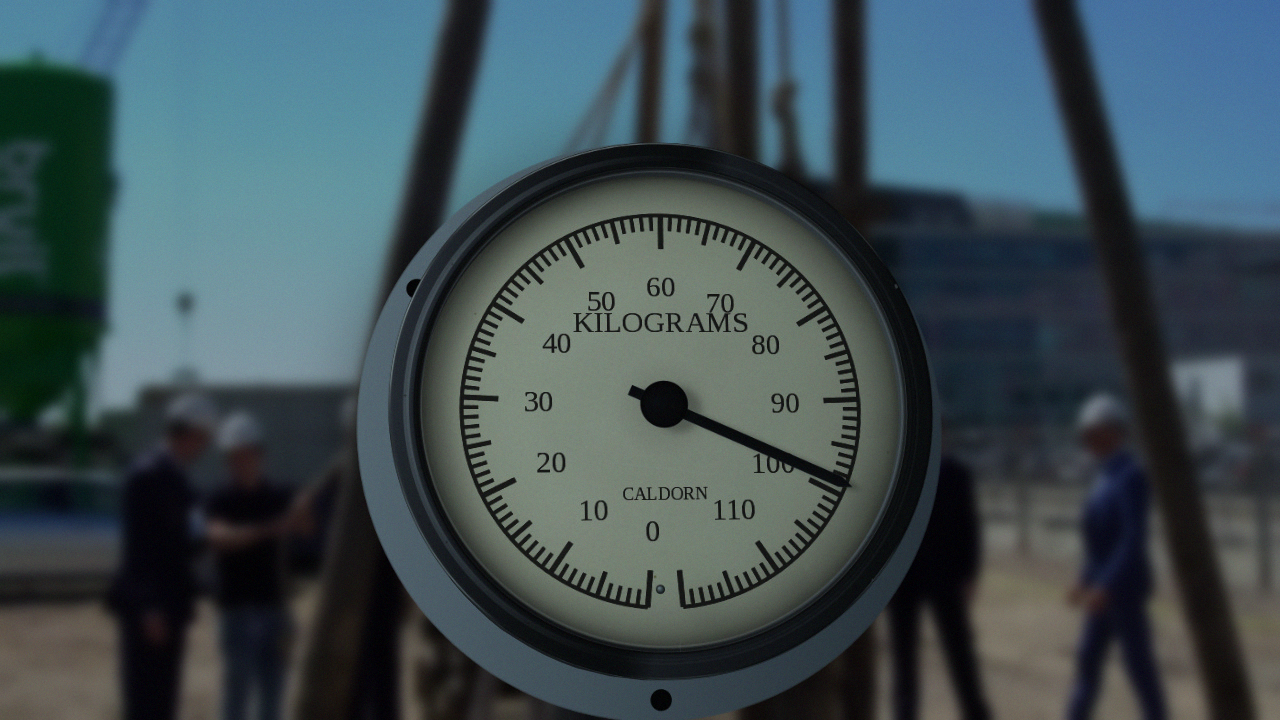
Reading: kg 99
